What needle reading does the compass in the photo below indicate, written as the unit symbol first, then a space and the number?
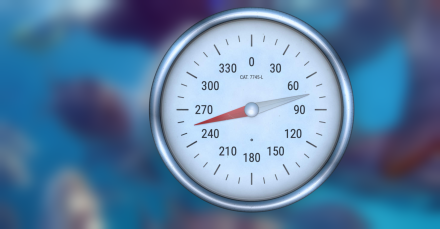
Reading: ° 255
